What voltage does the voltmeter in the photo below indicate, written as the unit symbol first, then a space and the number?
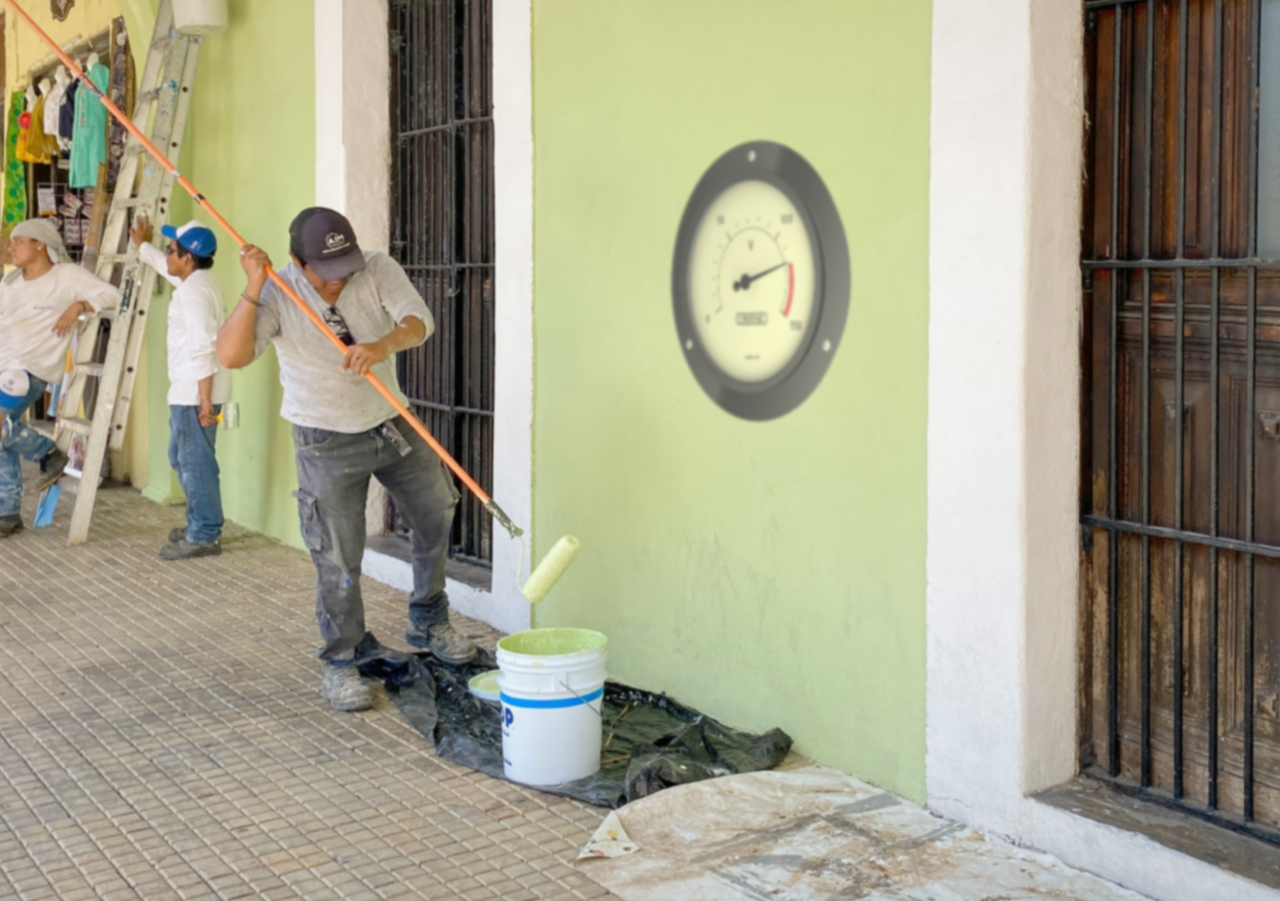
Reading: V 120
